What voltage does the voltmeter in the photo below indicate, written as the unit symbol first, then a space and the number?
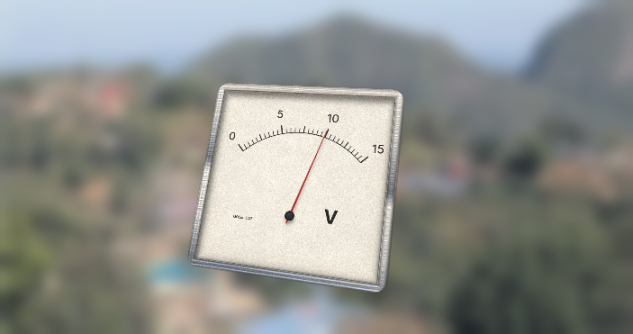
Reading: V 10
